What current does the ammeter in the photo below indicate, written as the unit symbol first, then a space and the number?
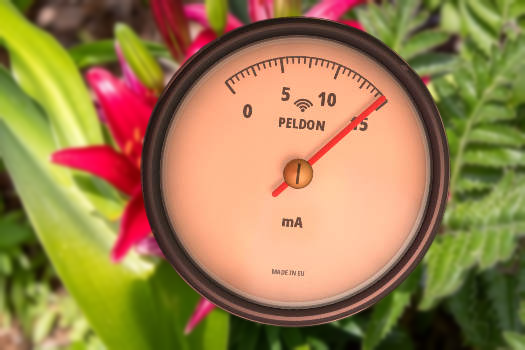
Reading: mA 14.5
